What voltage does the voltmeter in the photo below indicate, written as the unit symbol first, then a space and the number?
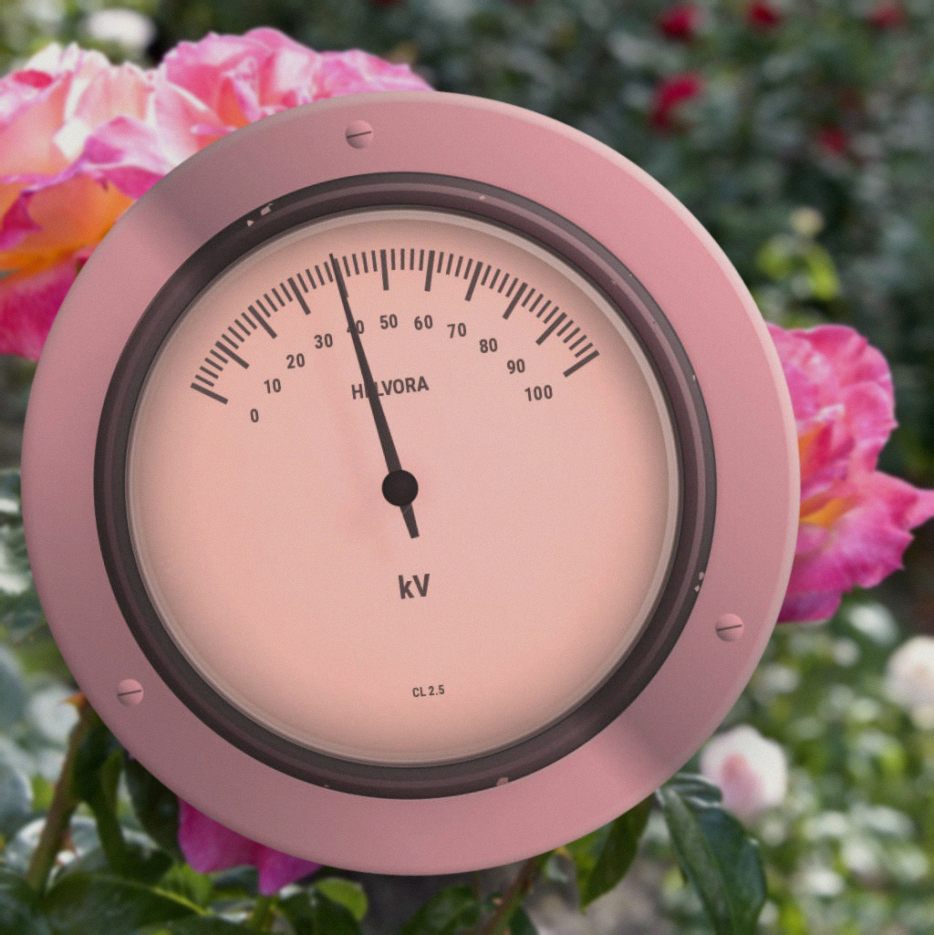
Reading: kV 40
